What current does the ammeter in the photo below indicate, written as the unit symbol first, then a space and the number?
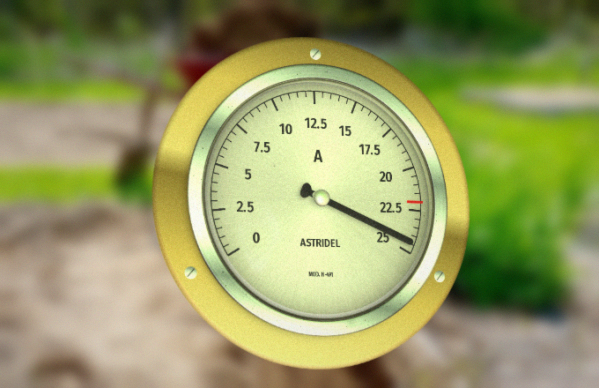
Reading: A 24.5
